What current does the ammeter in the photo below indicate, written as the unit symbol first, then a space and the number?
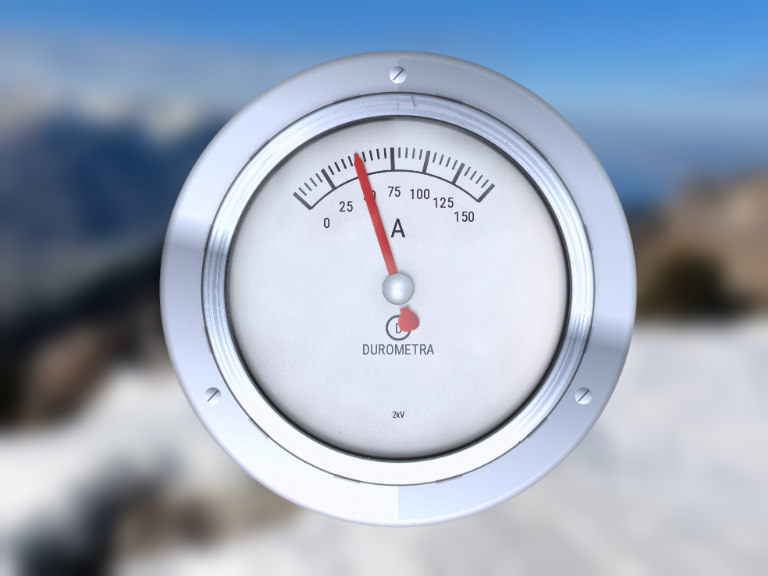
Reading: A 50
